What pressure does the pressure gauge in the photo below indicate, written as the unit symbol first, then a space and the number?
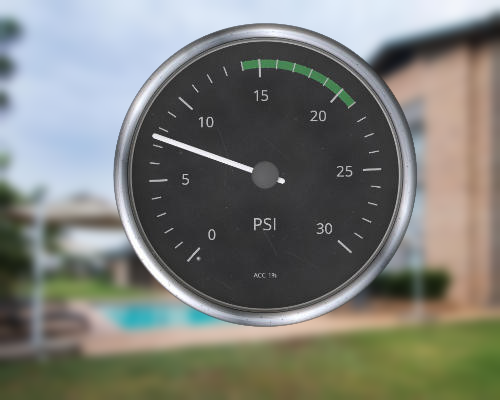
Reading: psi 7.5
